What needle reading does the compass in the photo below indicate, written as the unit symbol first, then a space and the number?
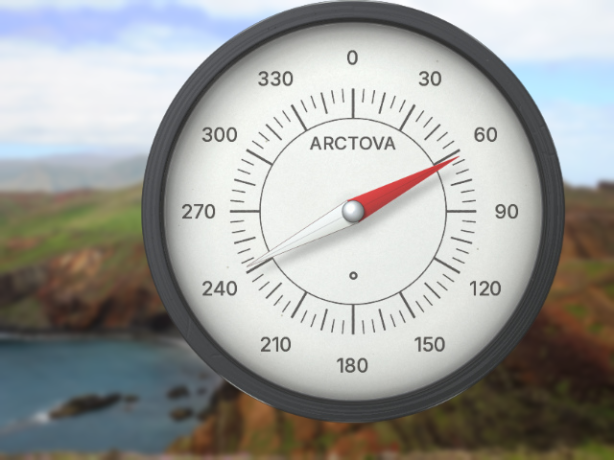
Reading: ° 62.5
